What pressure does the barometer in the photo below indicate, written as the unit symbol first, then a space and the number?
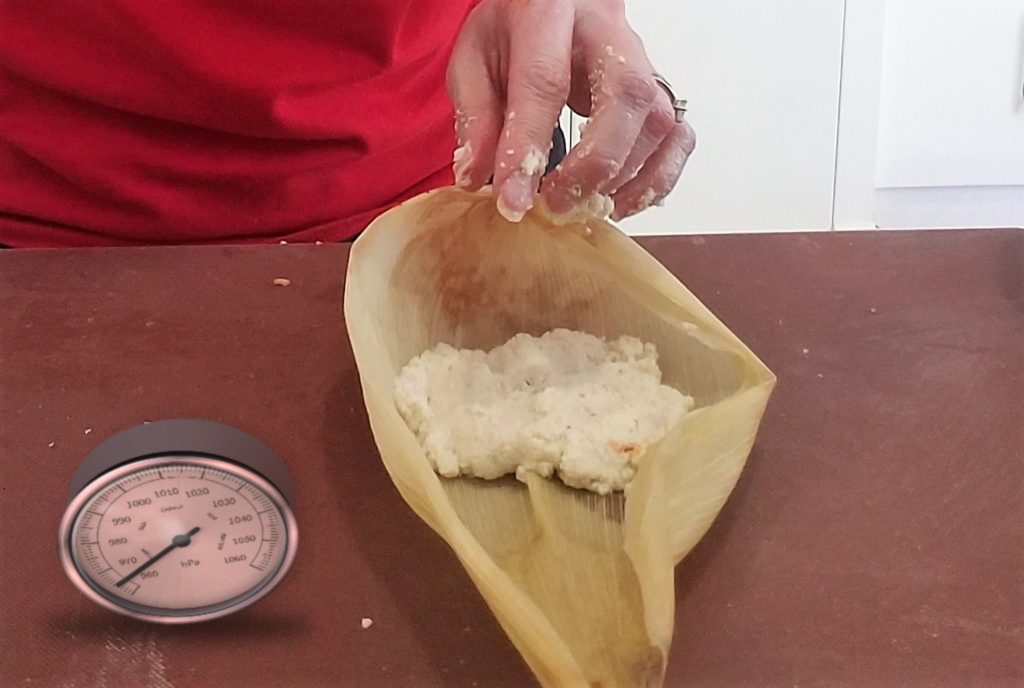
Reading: hPa 965
